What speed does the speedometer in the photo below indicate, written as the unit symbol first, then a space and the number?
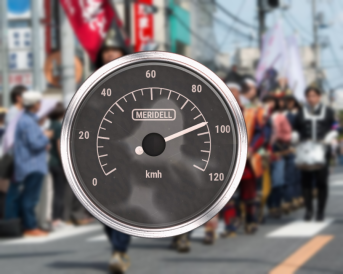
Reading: km/h 95
